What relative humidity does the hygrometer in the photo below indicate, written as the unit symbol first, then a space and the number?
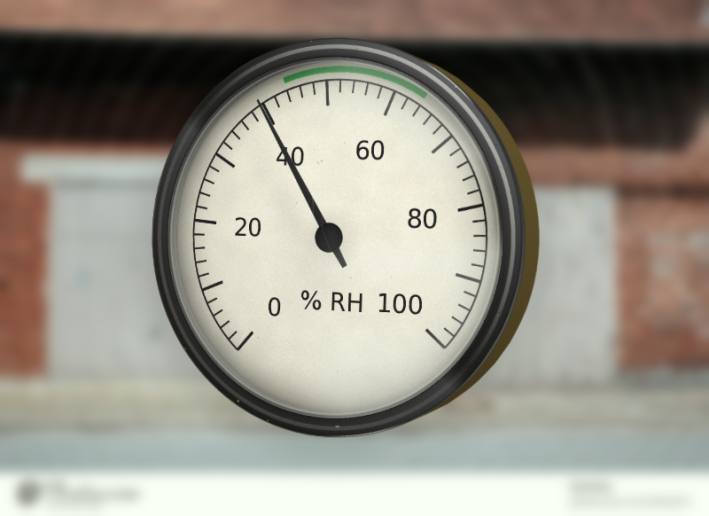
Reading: % 40
